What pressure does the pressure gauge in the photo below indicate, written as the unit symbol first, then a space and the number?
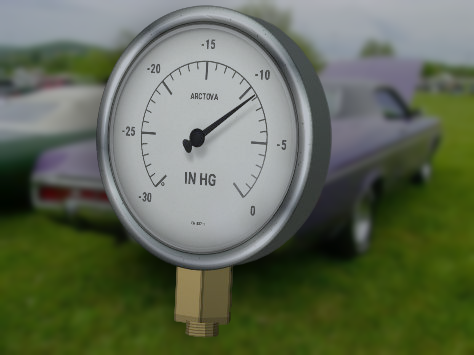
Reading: inHg -9
